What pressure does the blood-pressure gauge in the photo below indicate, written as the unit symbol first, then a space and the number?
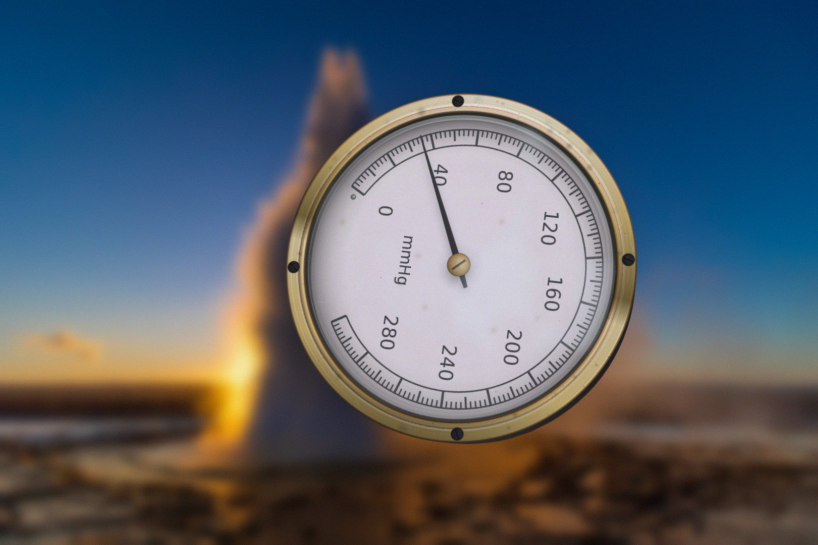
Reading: mmHg 36
